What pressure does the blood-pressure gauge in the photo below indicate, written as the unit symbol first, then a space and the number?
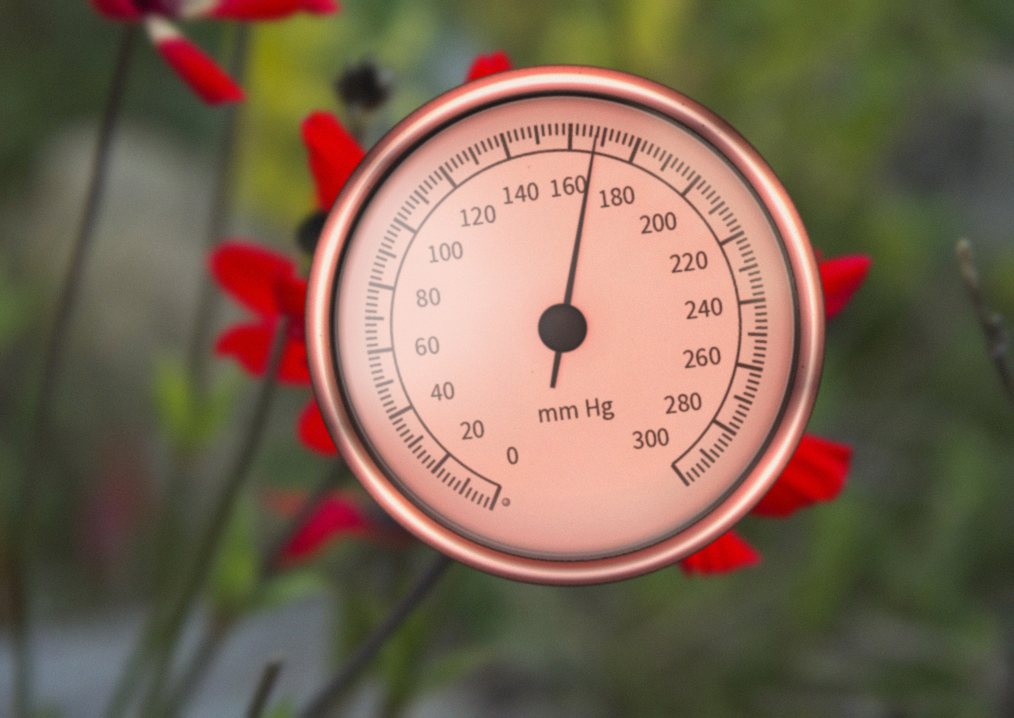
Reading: mmHg 168
